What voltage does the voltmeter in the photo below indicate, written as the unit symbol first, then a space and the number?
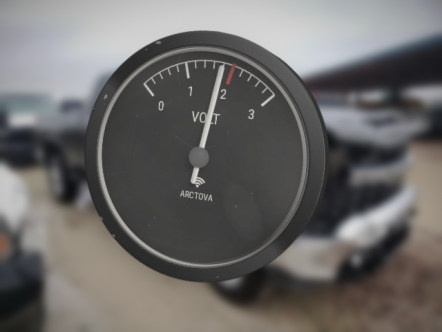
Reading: V 1.8
